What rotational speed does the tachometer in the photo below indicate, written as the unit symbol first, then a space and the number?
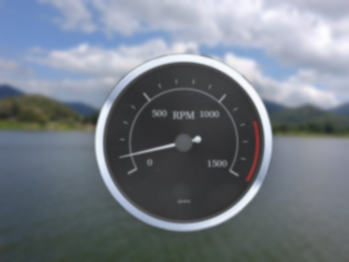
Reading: rpm 100
